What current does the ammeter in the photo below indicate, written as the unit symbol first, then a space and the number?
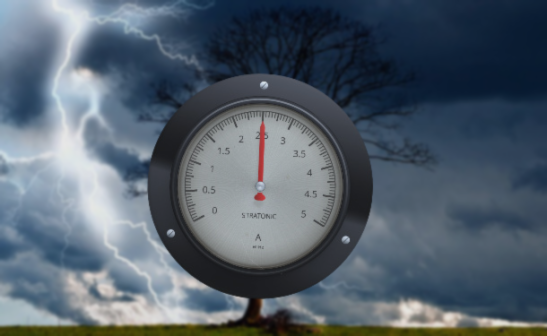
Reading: A 2.5
